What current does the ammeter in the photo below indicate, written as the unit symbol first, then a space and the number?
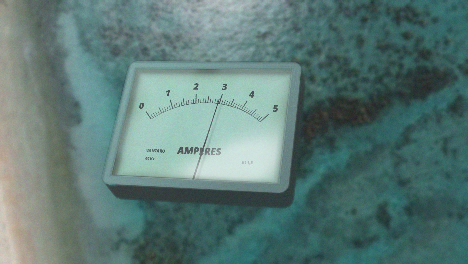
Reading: A 3
